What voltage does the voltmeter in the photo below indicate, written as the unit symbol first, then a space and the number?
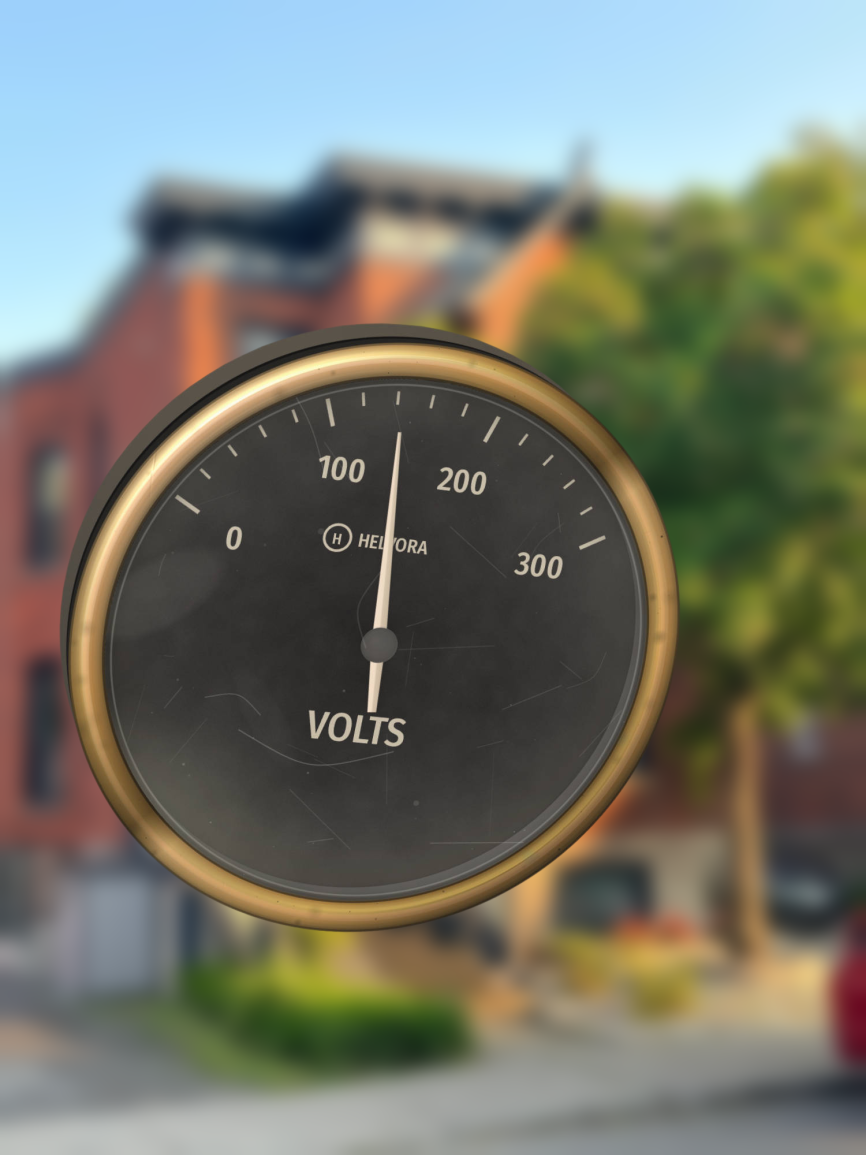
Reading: V 140
